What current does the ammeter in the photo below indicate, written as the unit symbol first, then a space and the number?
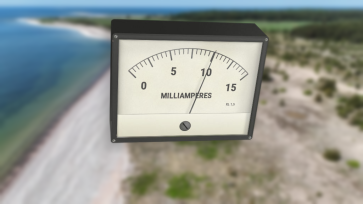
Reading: mA 10
